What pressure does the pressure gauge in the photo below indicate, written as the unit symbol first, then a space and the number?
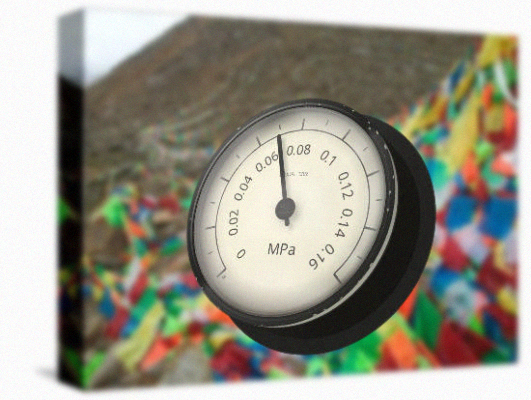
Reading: MPa 0.07
